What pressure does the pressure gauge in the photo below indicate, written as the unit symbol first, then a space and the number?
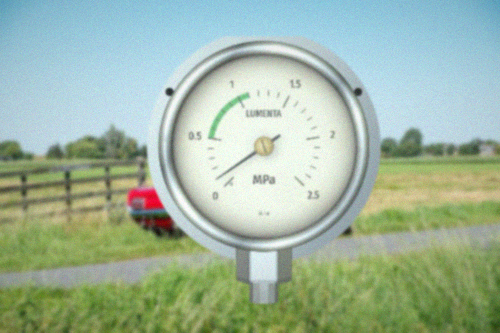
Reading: MPa 0.1
